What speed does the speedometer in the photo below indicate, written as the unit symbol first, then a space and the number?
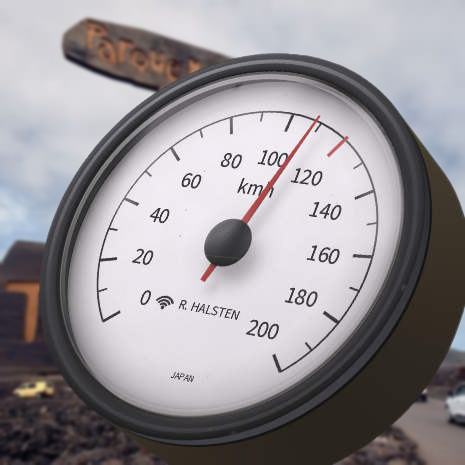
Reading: km/h 110
